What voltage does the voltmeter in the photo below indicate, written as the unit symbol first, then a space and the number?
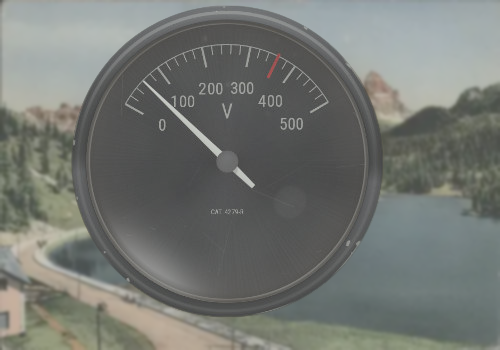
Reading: V 60
